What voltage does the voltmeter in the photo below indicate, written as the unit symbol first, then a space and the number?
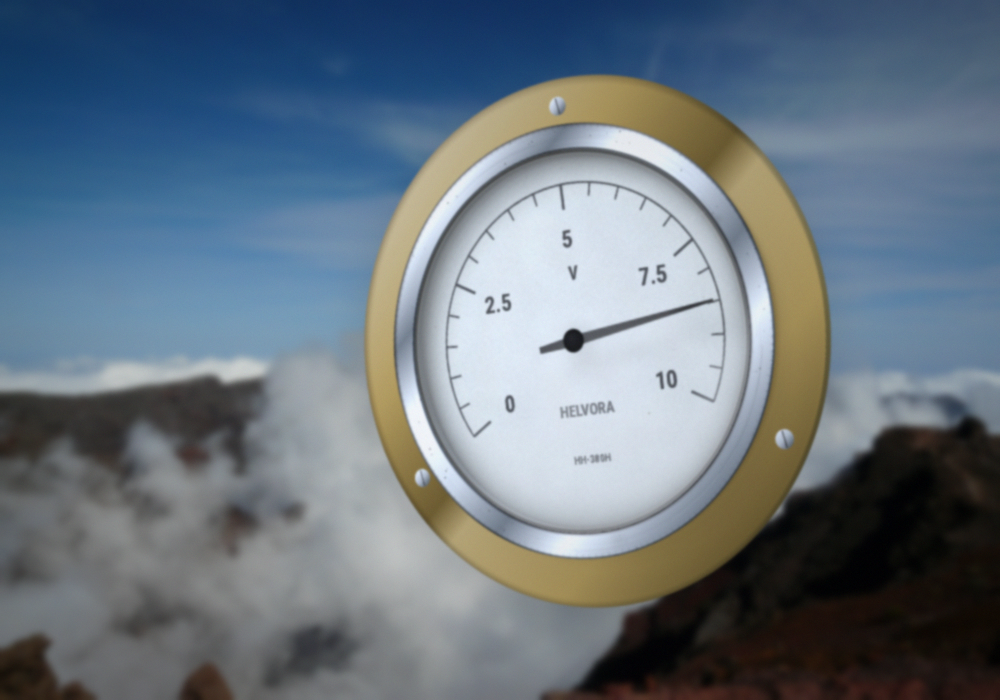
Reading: V 8.5
